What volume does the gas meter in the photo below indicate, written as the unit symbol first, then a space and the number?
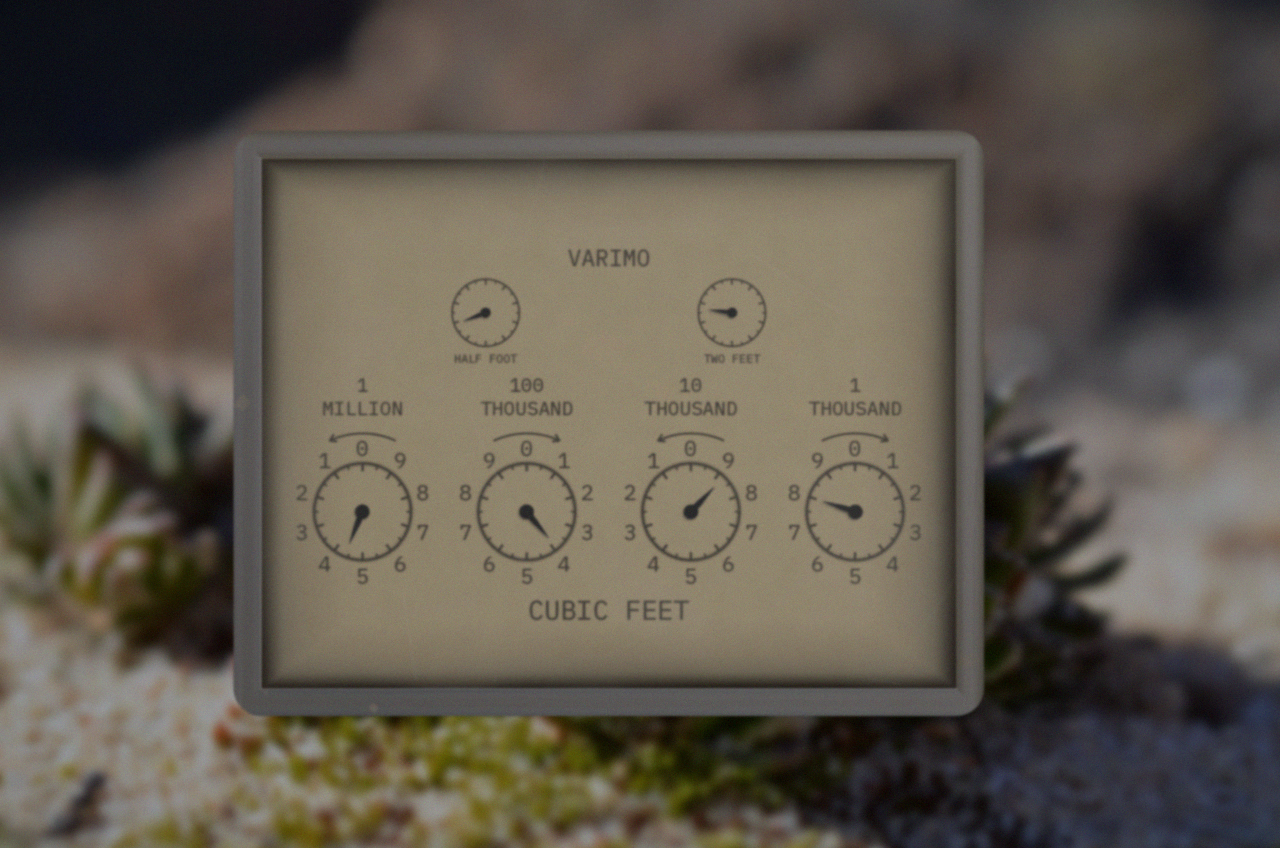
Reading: ft³ 438800
